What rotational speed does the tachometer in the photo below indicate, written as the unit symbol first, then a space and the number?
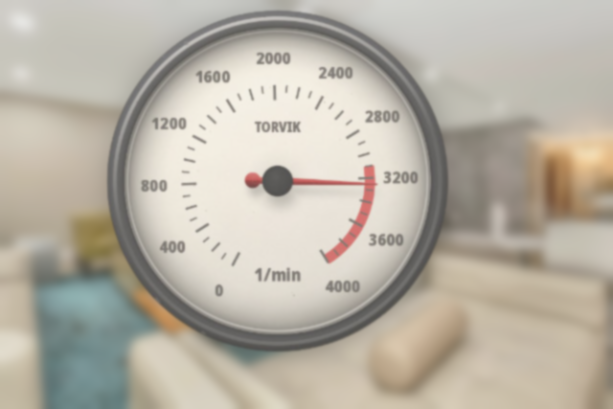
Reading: rpm 3250
